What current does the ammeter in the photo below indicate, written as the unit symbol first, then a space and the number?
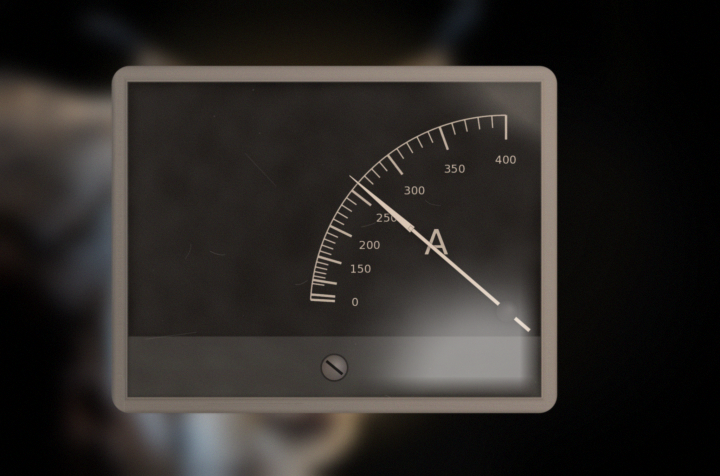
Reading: A 260
